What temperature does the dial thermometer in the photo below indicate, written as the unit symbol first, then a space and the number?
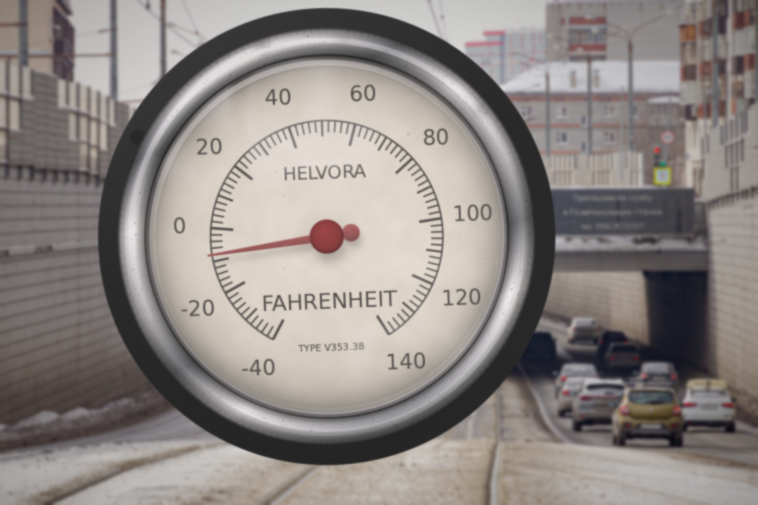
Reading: °F -8
